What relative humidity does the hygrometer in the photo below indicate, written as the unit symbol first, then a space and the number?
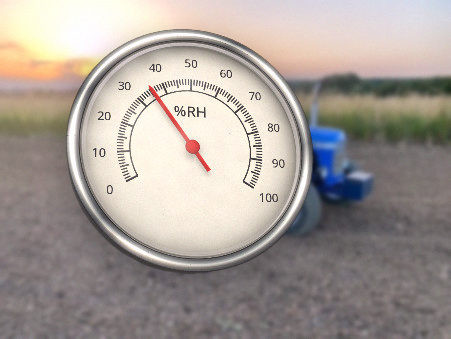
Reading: % 35
